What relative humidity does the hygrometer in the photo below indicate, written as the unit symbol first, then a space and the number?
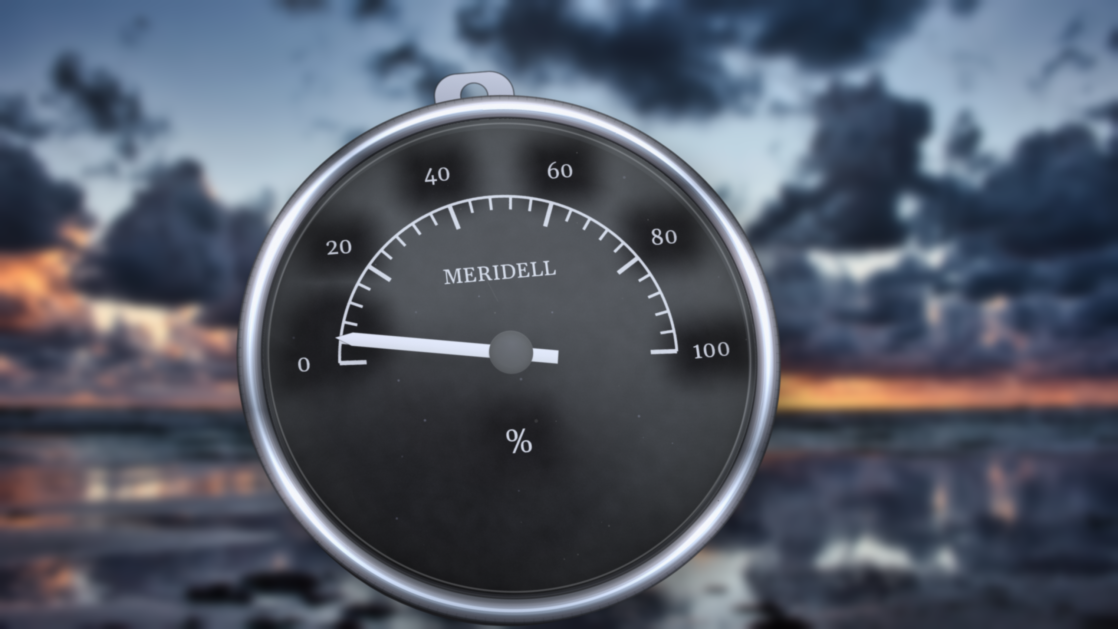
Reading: % 4
